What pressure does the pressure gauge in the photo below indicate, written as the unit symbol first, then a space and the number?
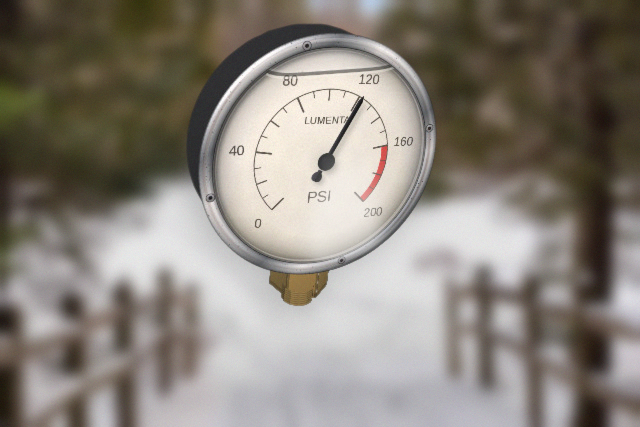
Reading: psi 120
